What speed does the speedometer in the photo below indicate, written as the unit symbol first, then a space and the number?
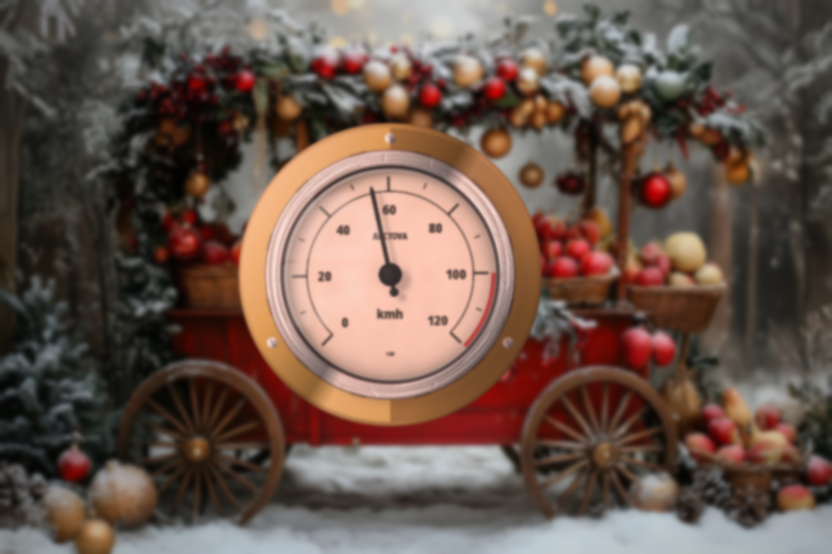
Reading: km/h 55
